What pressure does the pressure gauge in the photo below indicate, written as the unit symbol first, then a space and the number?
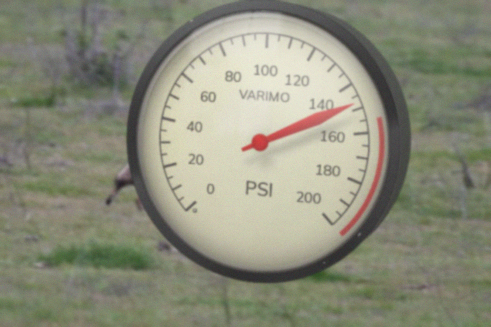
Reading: psi 147.5
